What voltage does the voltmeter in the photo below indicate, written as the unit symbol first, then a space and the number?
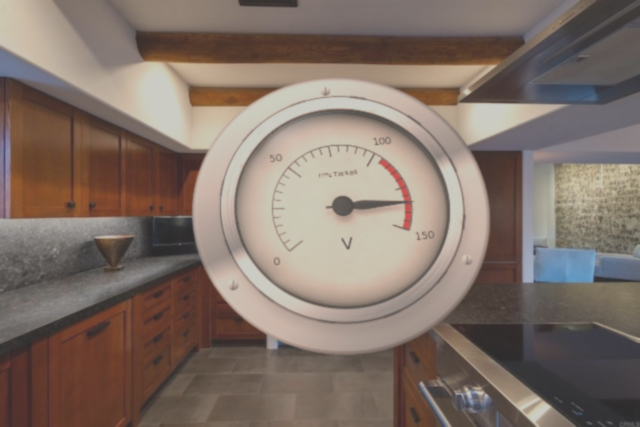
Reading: V 135
